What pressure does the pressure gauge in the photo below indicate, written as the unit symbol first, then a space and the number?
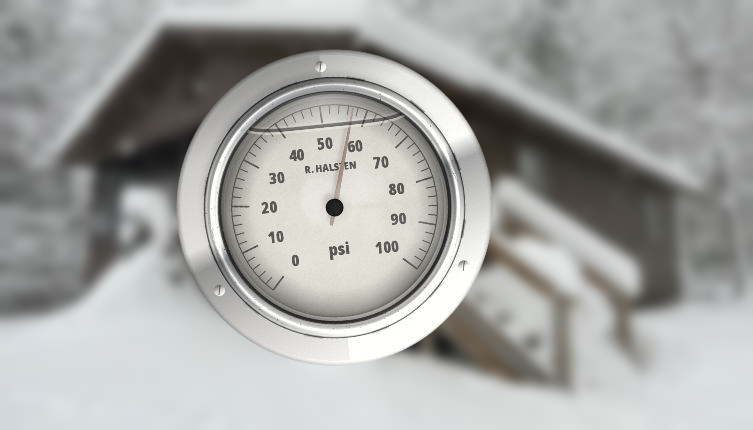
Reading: psi 57
